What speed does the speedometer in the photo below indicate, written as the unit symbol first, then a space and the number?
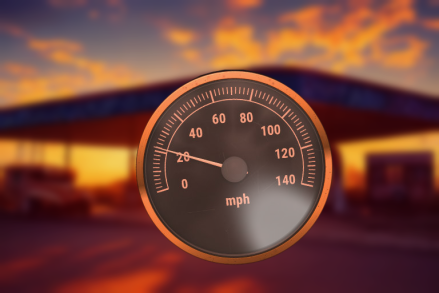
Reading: mph 22
